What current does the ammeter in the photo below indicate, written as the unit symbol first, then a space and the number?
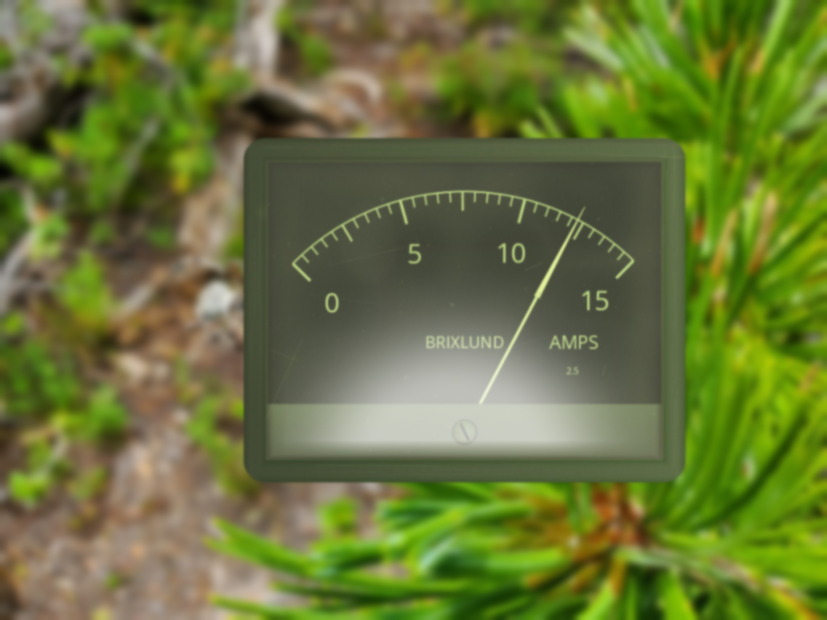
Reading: A 12.25
